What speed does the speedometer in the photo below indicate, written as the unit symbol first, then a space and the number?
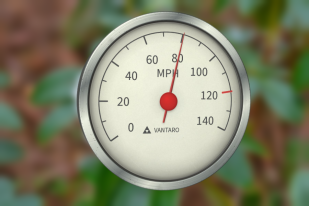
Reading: mph 80
